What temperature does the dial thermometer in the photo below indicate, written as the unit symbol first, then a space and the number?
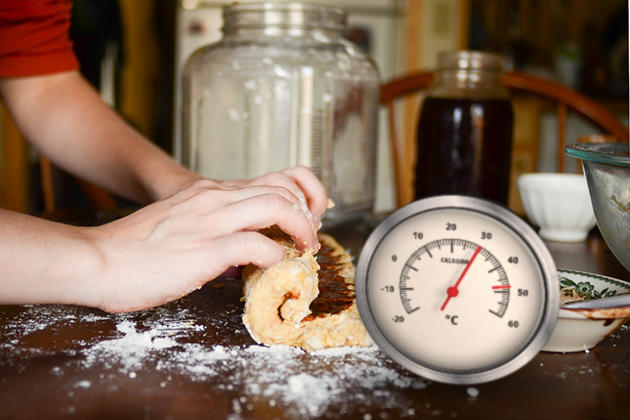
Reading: °C 30
